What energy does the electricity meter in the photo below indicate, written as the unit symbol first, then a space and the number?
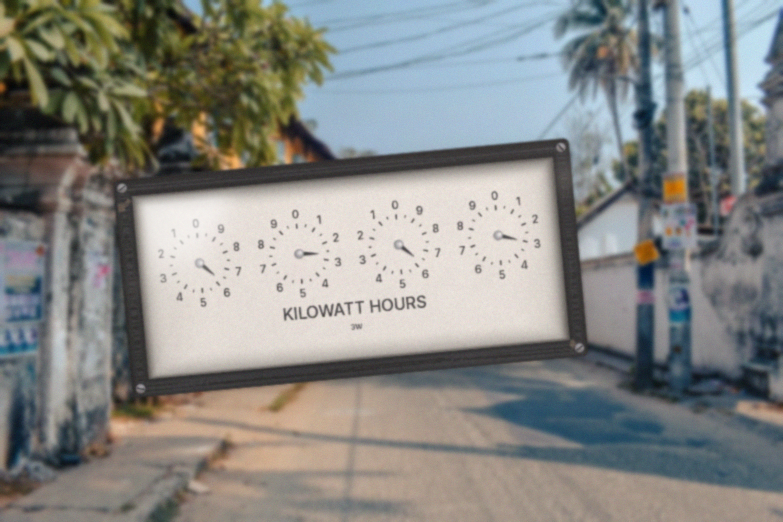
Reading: kWh 6263
